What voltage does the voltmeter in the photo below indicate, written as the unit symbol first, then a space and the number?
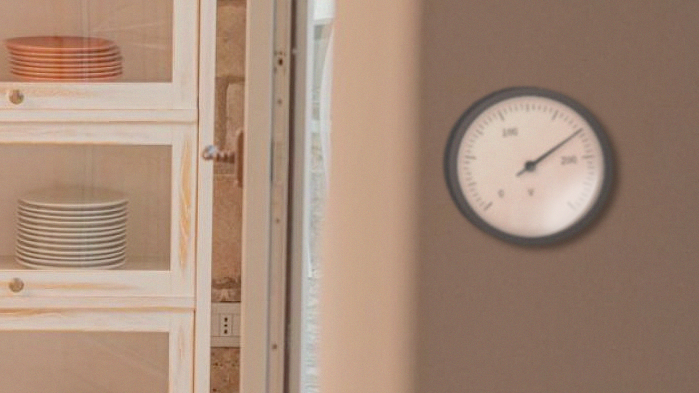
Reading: V 175
